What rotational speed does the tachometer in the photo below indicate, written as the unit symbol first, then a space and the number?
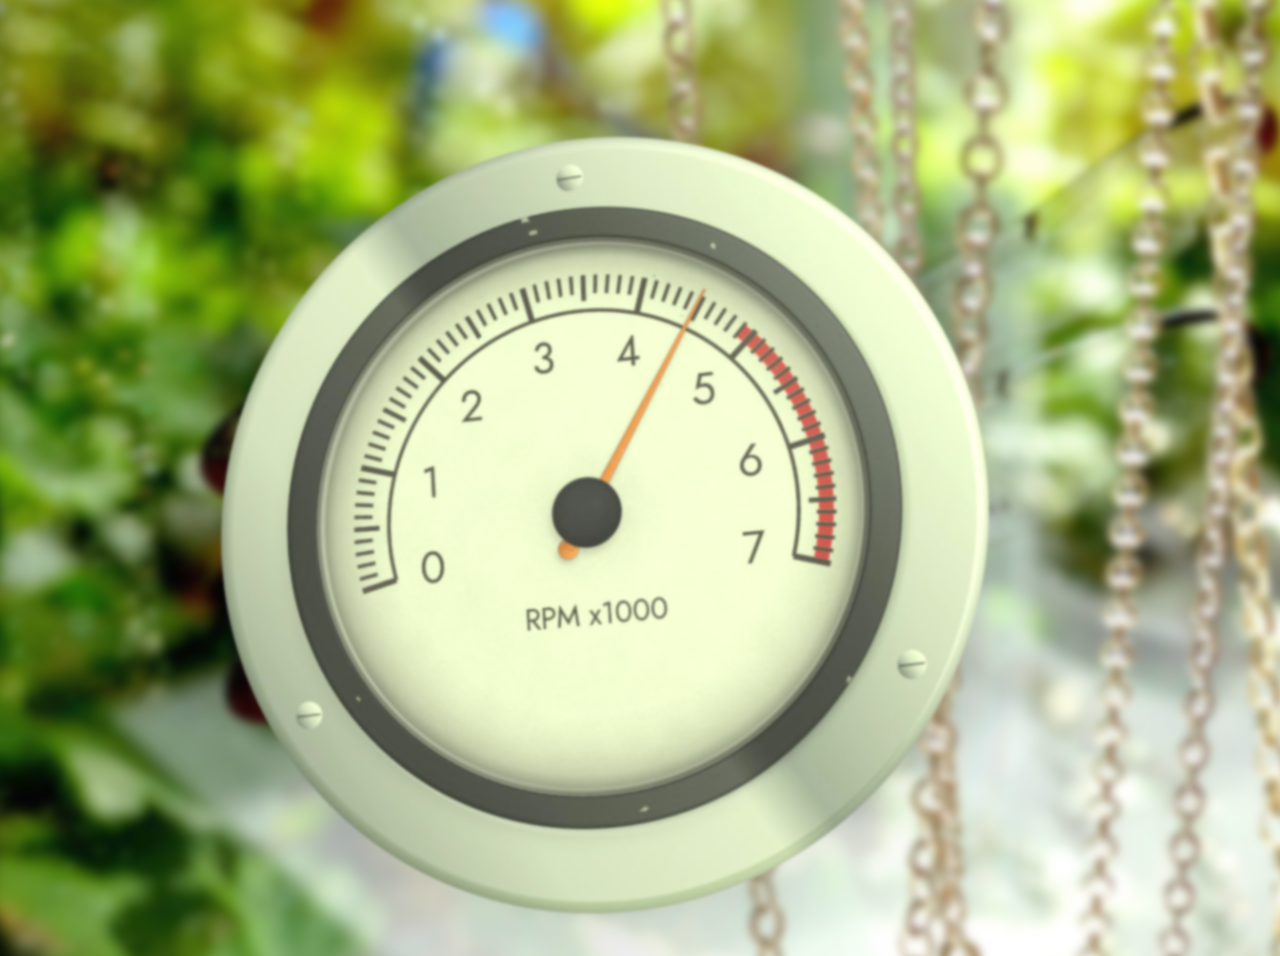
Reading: rpm 4500
